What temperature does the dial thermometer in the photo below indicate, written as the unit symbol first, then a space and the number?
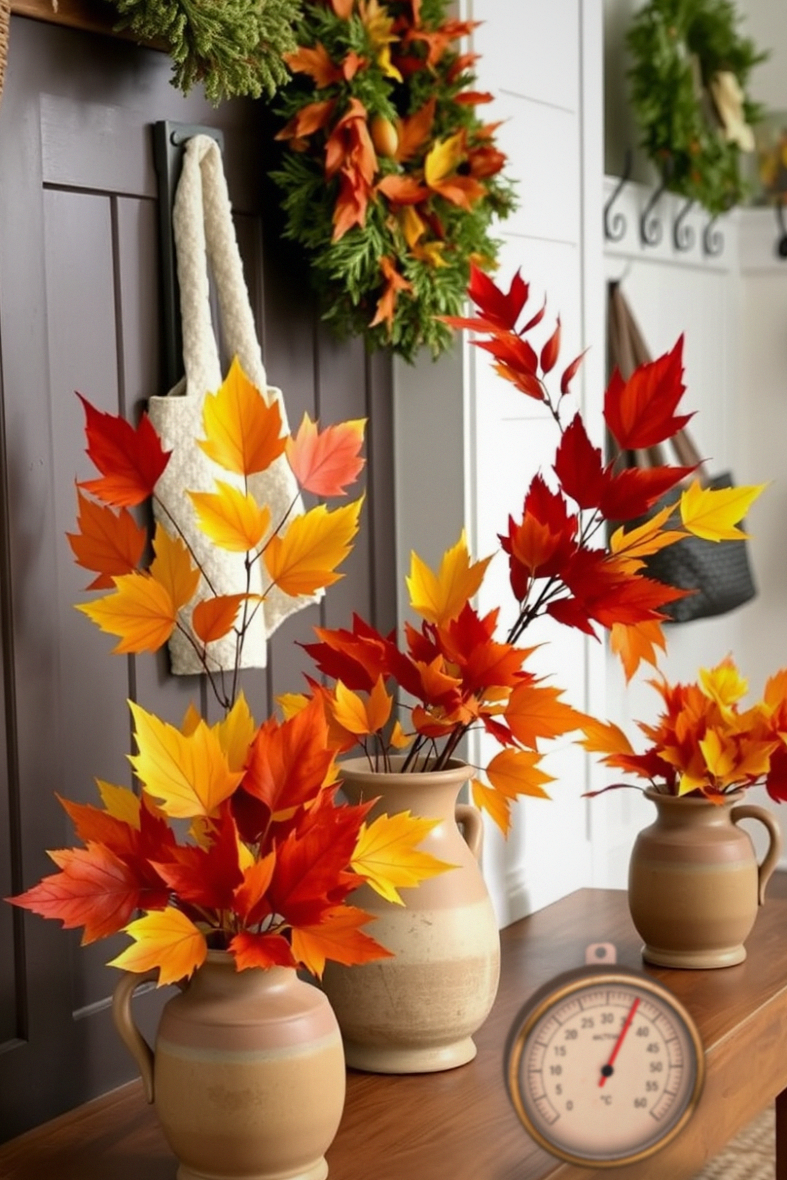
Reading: °C 35
